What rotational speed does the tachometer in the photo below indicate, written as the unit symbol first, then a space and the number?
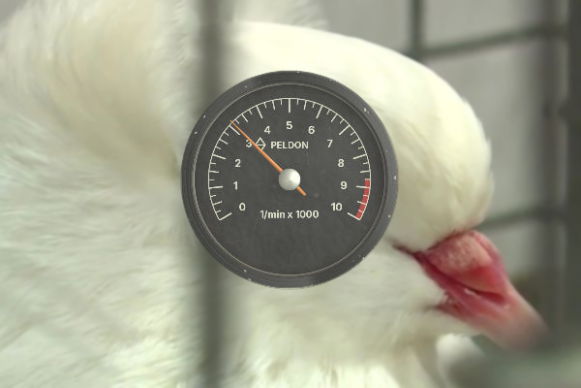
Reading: rpm 3125
